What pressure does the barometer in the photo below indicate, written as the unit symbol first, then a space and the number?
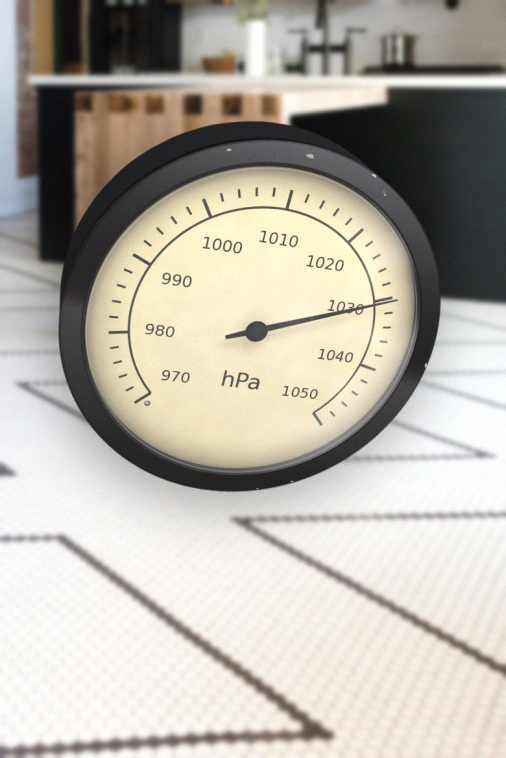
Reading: hPa 1030
